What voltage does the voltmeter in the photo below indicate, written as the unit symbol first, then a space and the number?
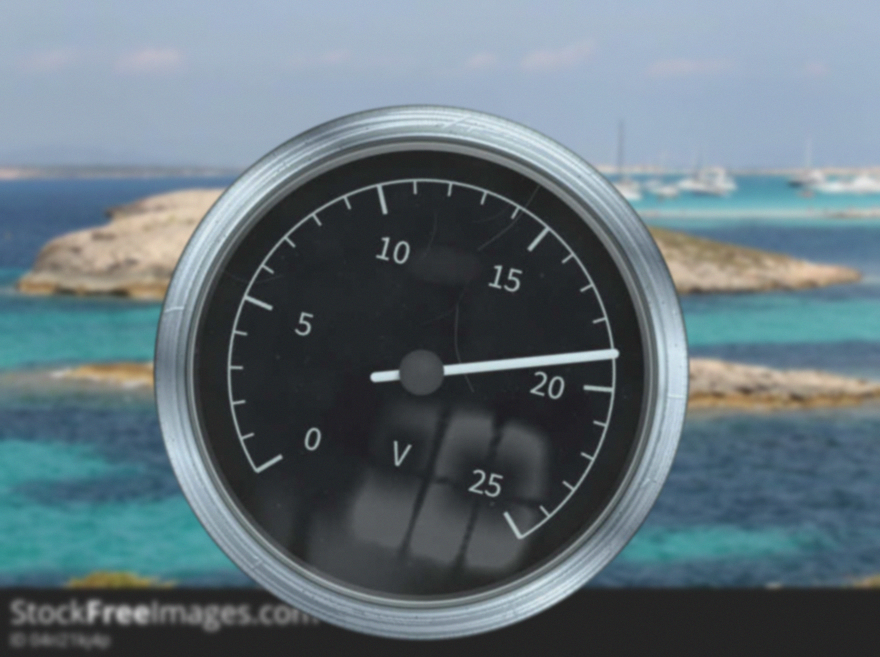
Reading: V 19
